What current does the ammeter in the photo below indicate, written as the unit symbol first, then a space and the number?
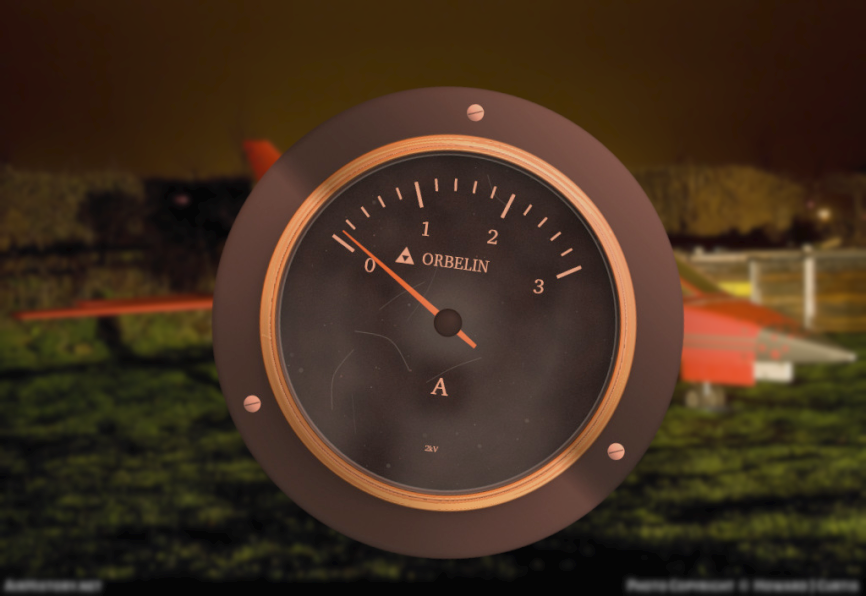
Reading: A 0.1
